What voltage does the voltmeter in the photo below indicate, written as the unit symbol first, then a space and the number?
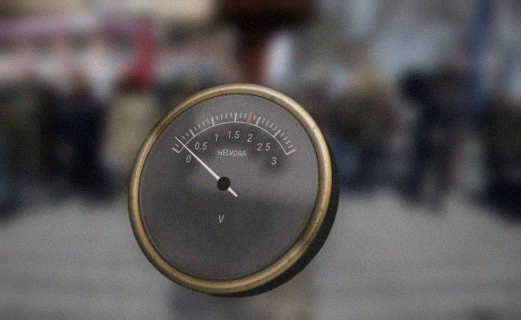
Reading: V 0.2
